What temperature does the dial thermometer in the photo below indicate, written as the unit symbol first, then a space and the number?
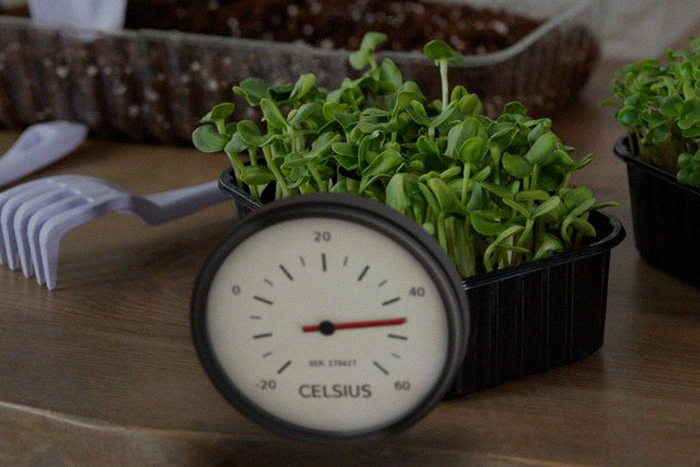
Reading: °C 45
